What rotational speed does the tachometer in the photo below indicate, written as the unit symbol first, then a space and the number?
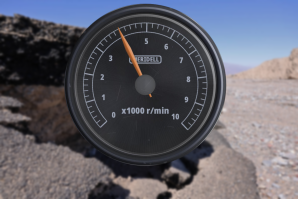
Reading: rpm 4000
